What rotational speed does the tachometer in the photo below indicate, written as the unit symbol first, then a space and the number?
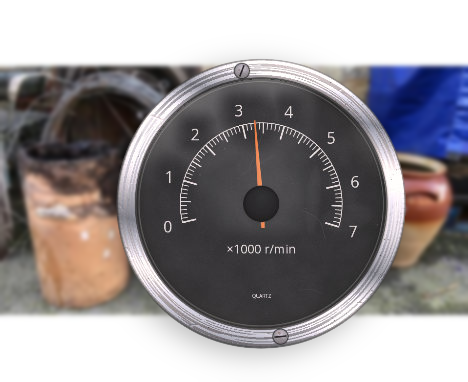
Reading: rpm 3300
